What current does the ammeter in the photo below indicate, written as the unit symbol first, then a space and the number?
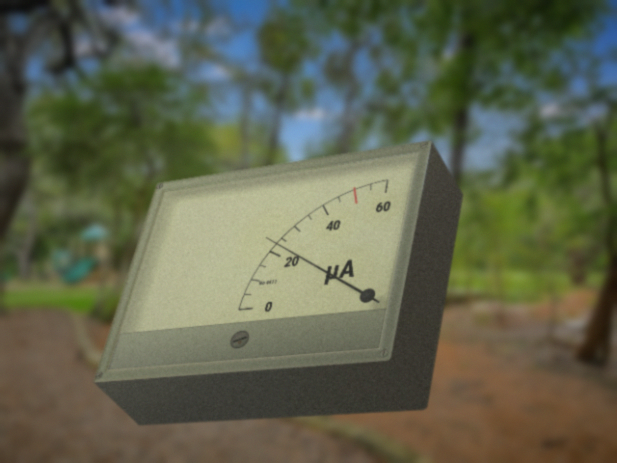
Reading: µA 22.5
